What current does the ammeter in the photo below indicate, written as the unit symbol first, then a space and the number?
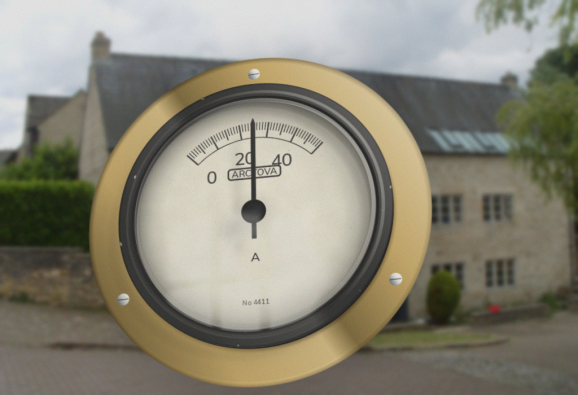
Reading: A 25
